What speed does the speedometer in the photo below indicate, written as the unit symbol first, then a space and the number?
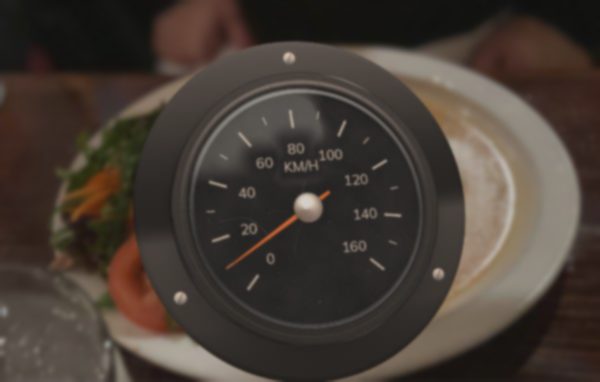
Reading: km/h 10
